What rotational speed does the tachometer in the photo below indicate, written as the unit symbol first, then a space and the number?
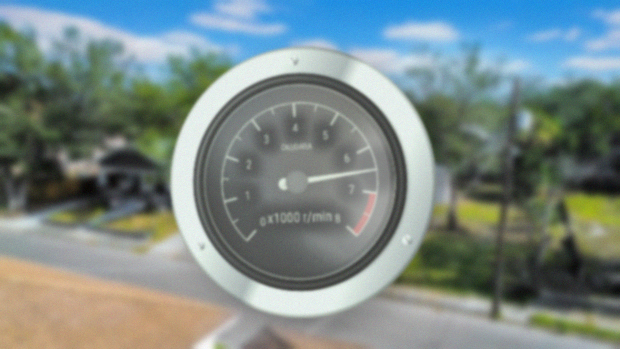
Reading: rpm 6500
